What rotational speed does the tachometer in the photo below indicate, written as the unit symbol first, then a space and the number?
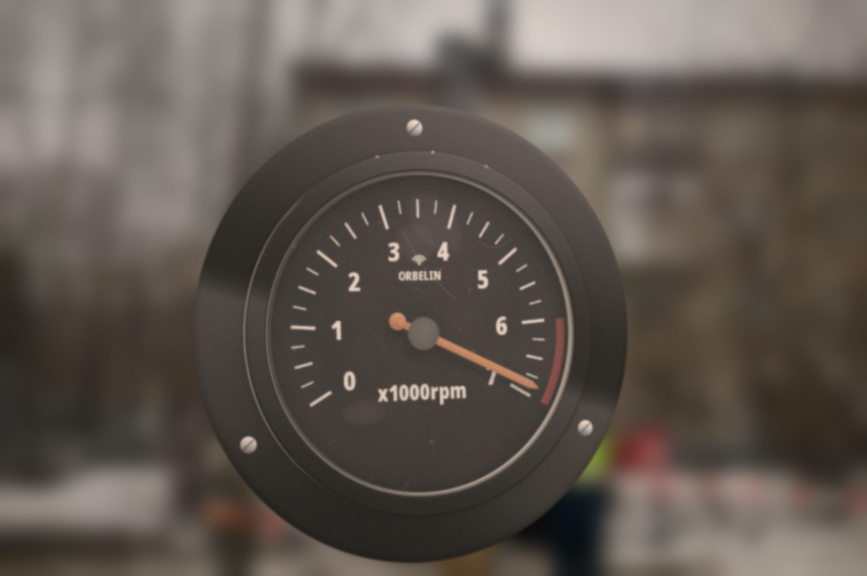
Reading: rpm 6875
